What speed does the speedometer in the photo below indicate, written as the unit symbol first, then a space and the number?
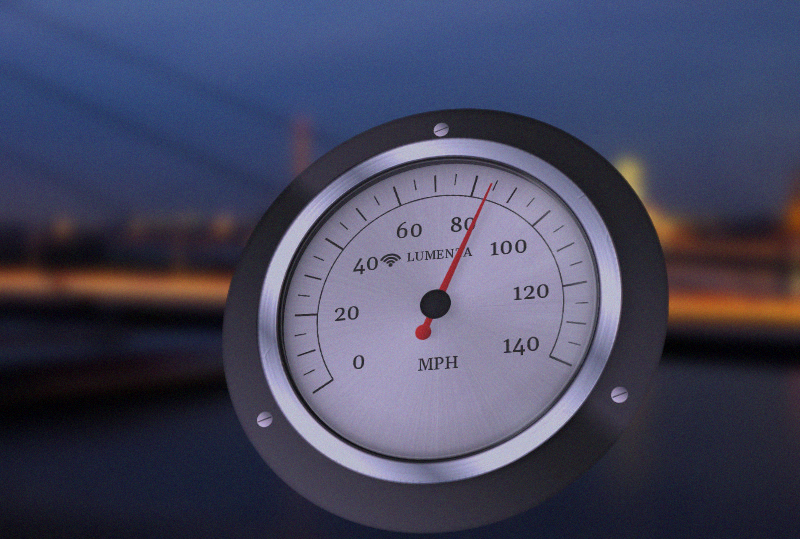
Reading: mph 85
